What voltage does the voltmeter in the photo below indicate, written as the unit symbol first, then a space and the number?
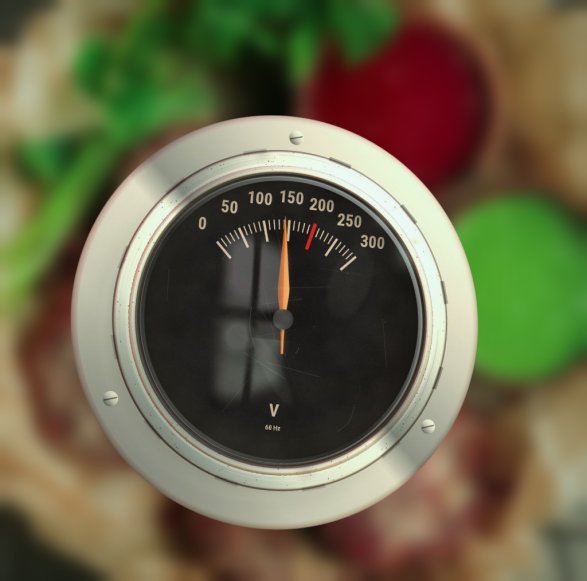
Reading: V 140
